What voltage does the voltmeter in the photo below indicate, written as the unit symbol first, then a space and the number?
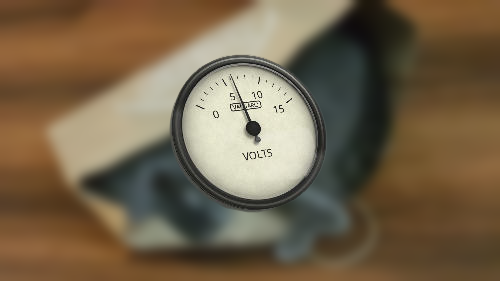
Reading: V 6
